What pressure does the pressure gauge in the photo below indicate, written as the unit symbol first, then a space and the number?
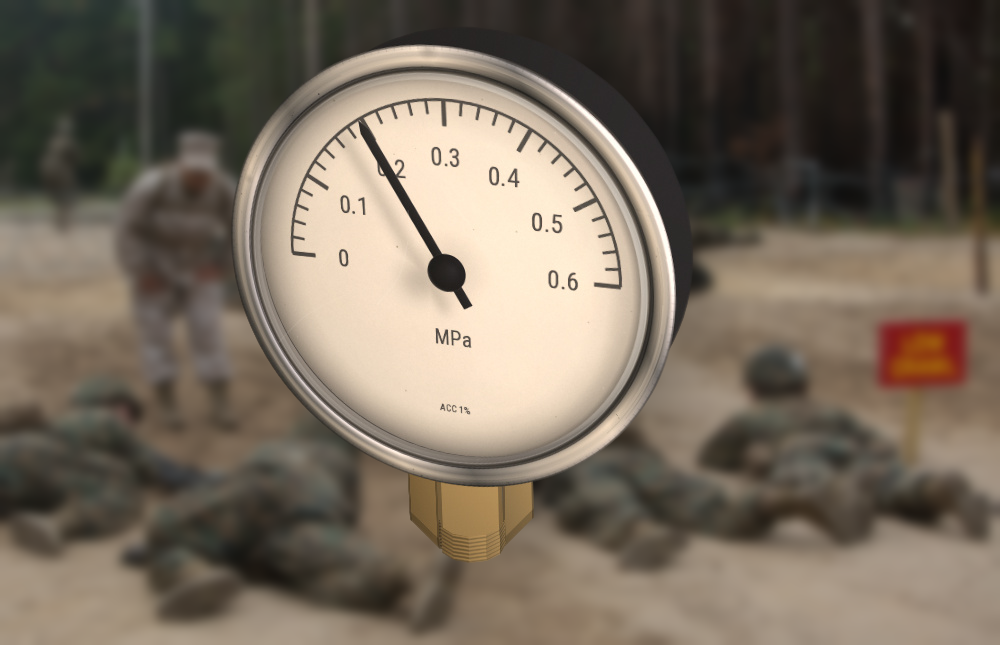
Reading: MPa 0.2
